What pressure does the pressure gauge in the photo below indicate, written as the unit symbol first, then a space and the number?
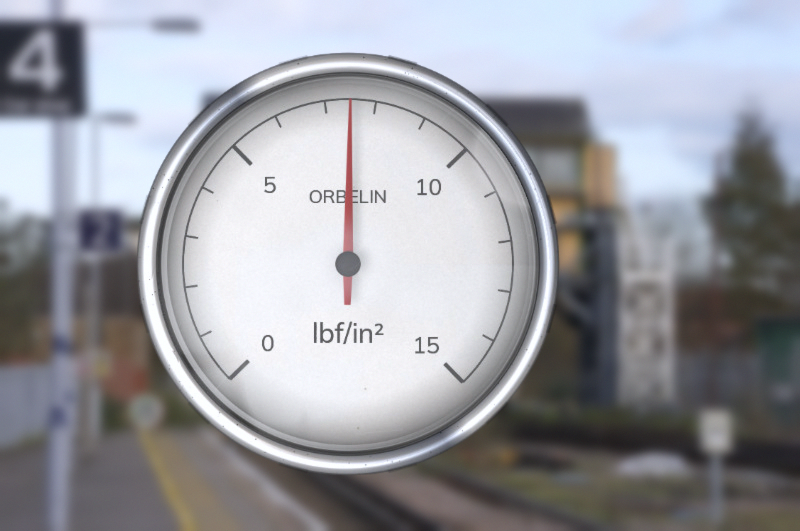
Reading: psi 7.5
